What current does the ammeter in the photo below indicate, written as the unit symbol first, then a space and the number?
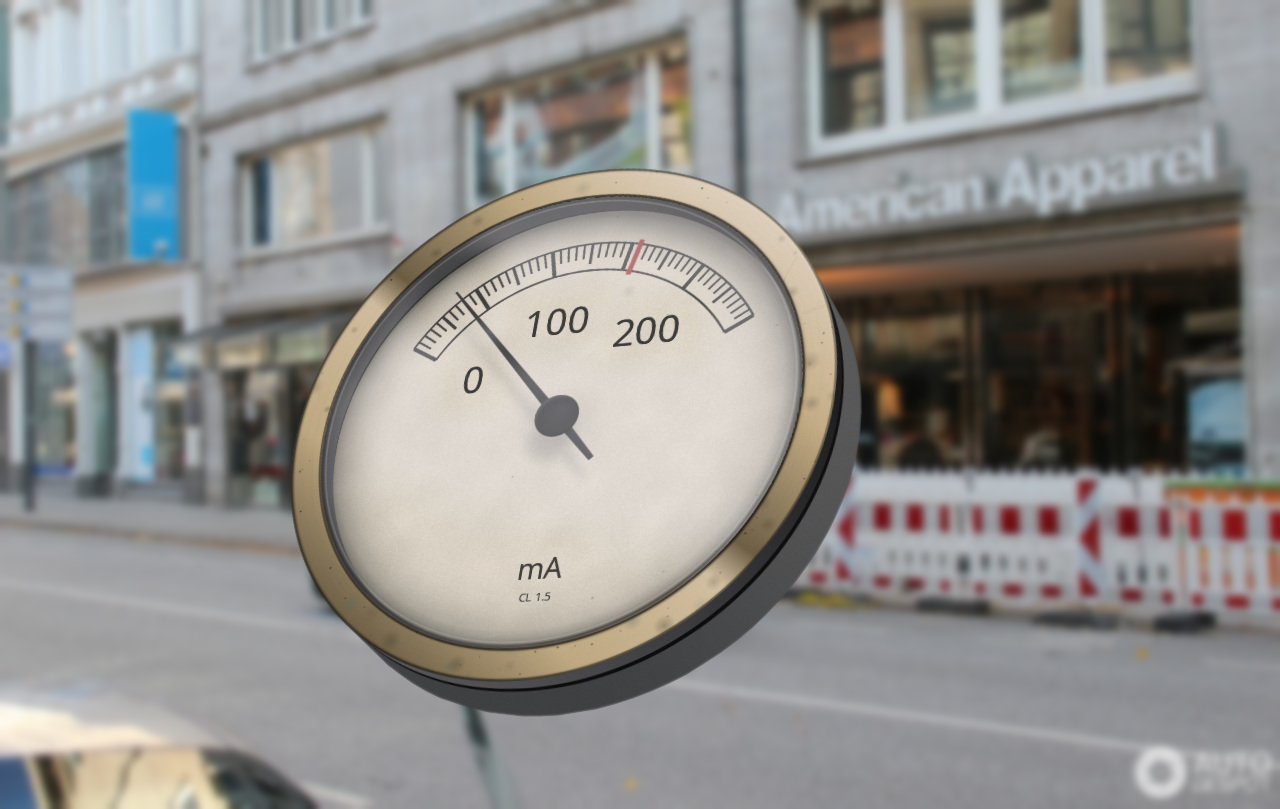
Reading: mA 40
